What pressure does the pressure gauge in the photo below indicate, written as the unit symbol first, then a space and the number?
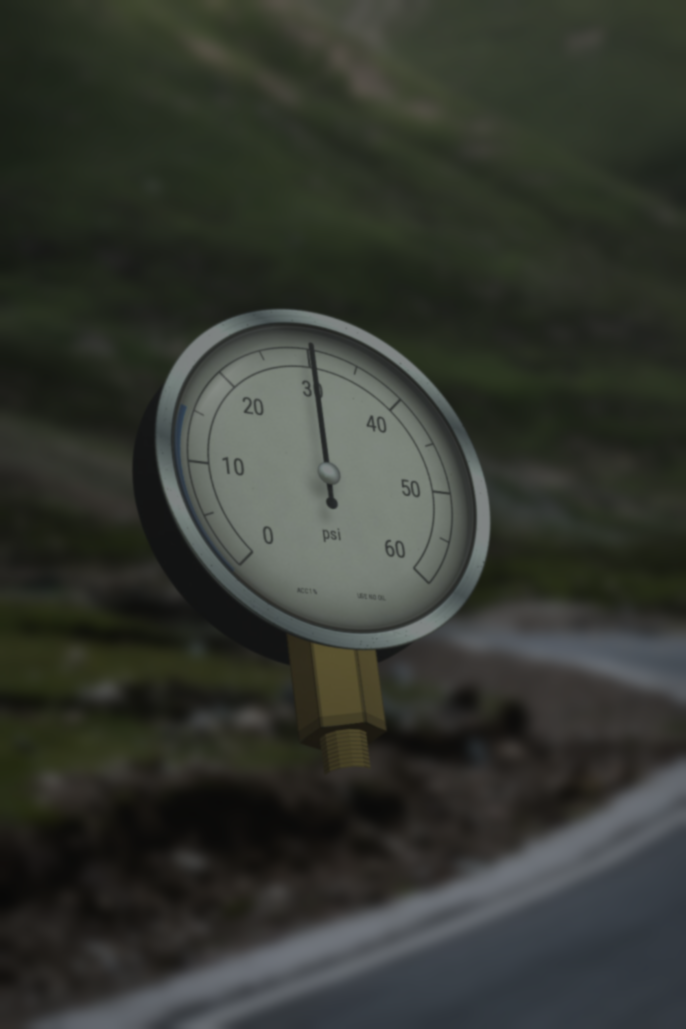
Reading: psi 30
